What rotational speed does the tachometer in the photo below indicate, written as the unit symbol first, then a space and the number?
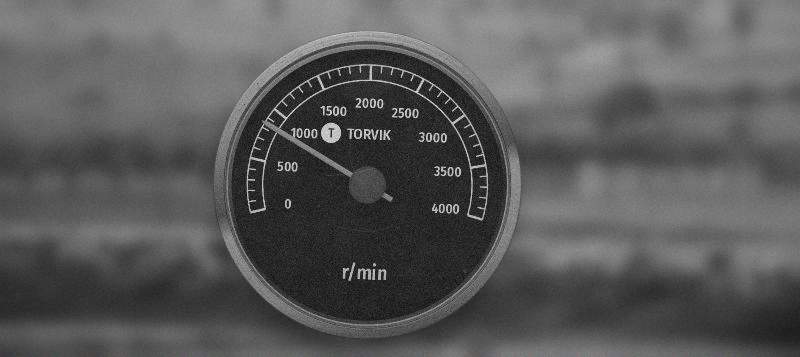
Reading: rpm 850
